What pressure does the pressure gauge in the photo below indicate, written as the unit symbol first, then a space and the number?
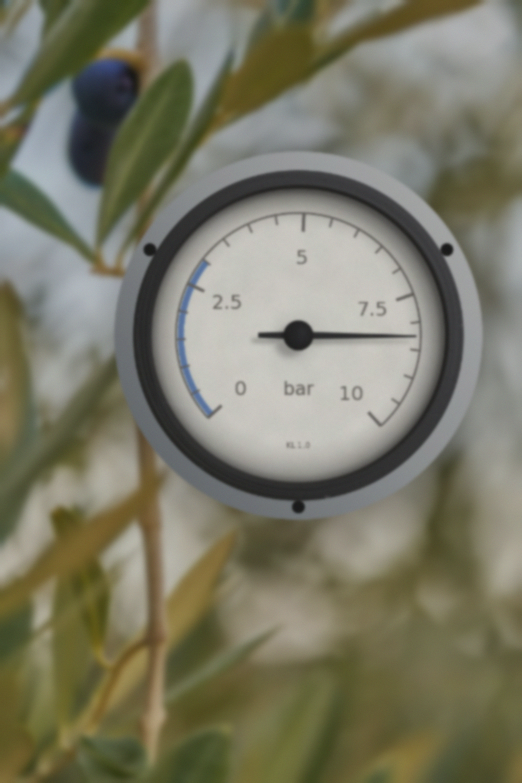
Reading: bar 8.25
